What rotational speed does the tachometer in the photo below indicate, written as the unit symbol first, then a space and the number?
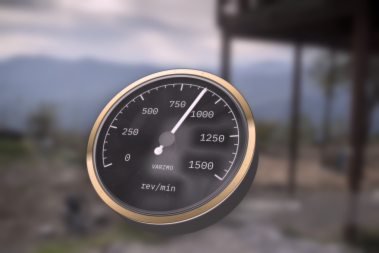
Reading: rpm 900
